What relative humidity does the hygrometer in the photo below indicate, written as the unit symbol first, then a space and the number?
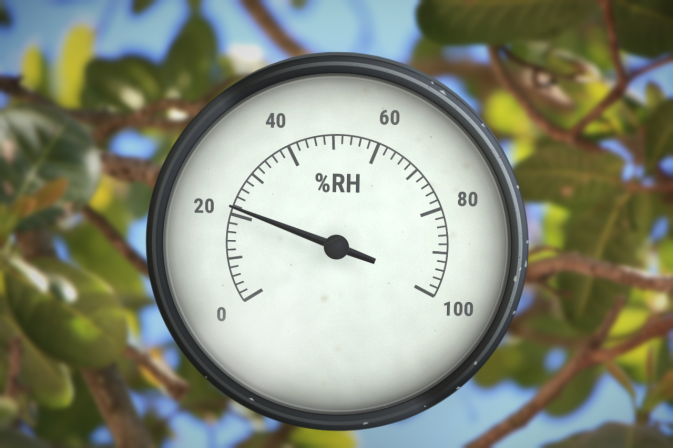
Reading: % 22
